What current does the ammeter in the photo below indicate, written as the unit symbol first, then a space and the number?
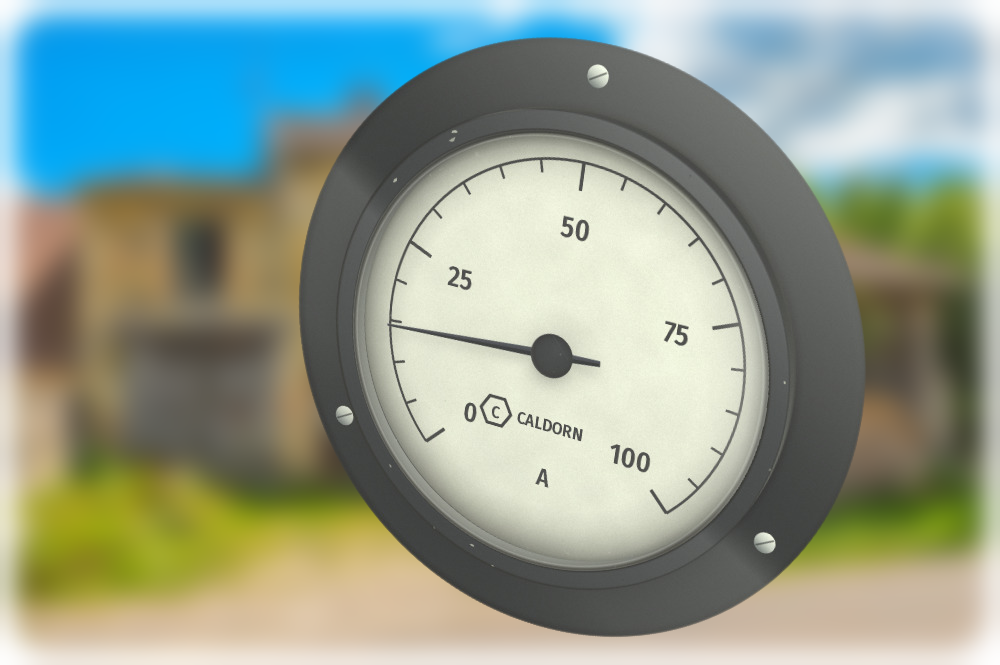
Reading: A 15
